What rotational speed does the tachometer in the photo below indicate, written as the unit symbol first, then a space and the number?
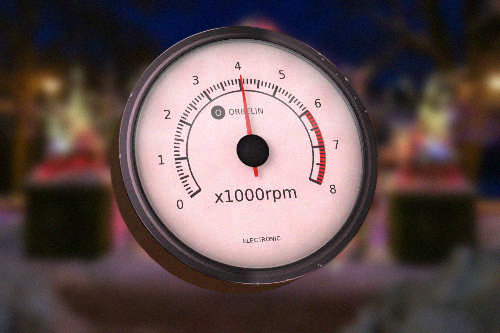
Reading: rpm 4000
